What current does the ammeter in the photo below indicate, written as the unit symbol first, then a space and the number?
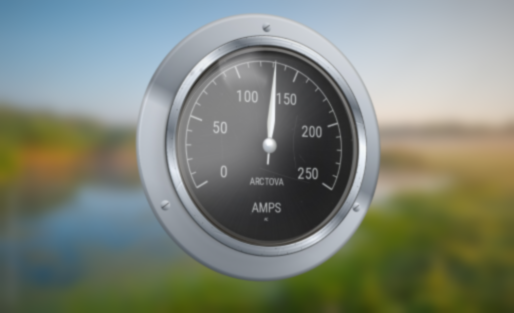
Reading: A 130
